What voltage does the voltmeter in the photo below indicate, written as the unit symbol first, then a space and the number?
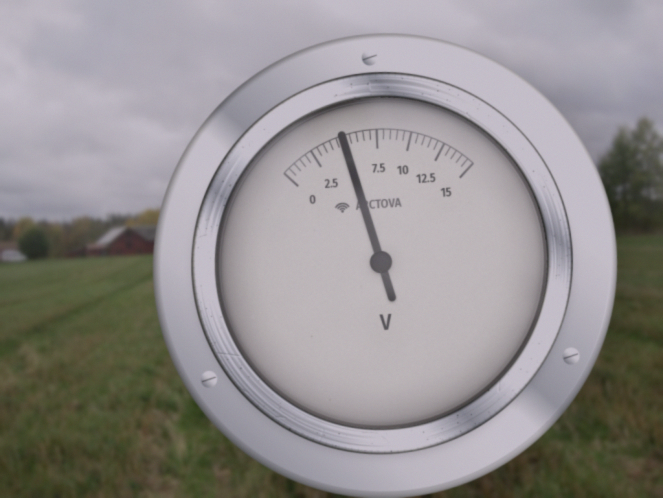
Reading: V 5
